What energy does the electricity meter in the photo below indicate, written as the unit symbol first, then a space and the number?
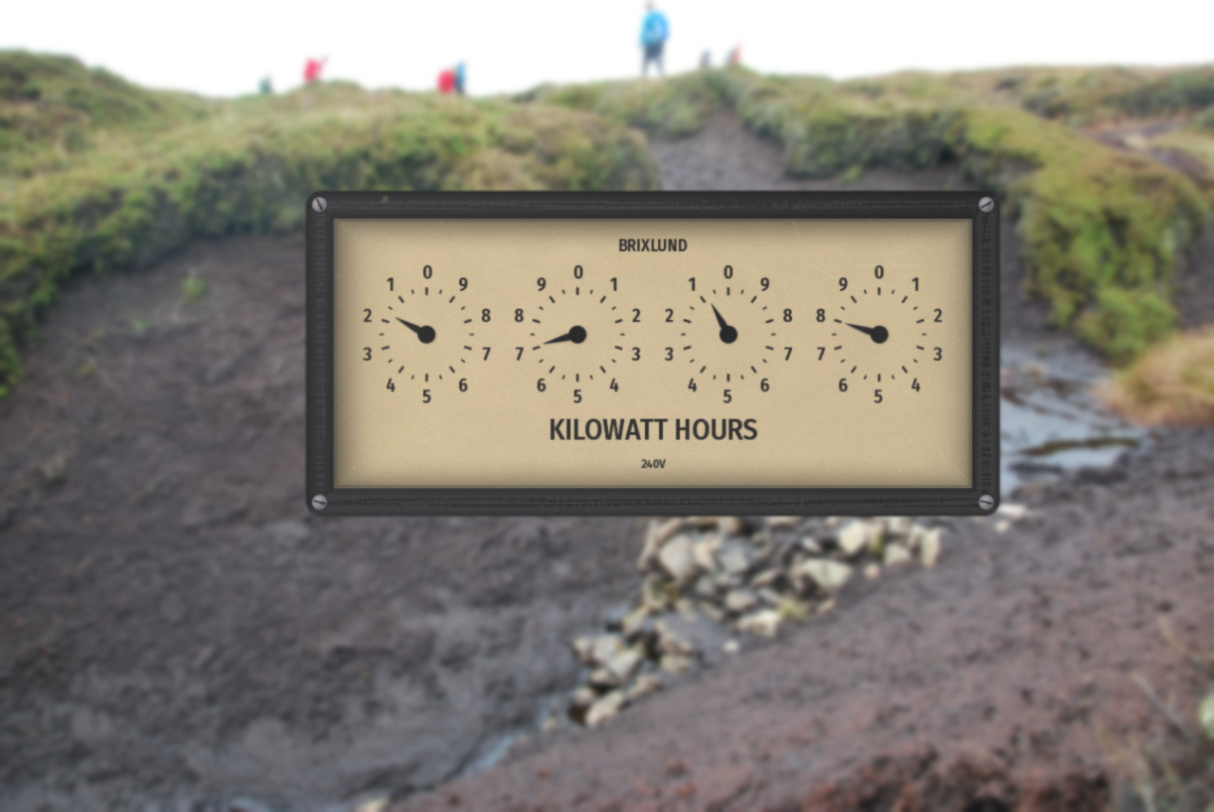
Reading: kWh 1708
